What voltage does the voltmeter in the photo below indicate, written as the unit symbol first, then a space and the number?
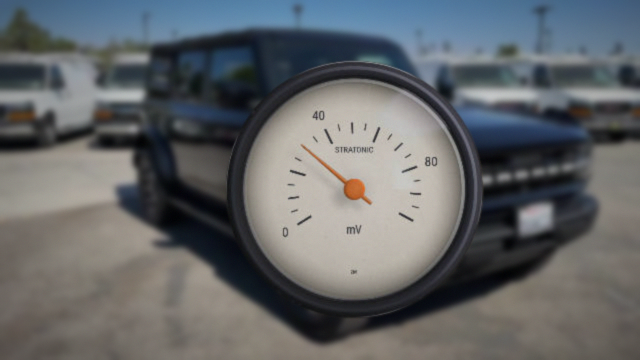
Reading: mV 30
